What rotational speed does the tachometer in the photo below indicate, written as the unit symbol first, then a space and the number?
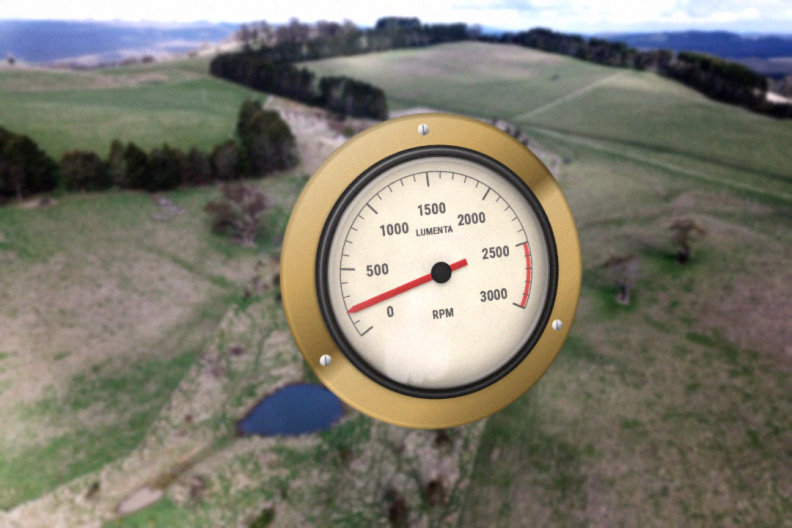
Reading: rpm 200
